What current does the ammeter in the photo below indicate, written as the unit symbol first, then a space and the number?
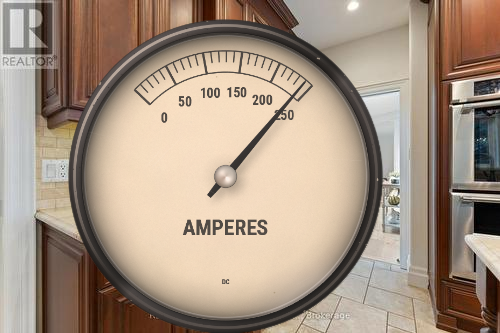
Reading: A 240
